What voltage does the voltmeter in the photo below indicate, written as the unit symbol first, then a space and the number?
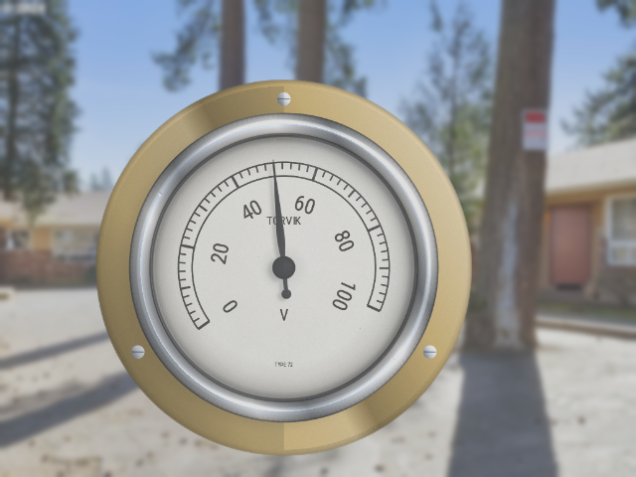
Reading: V 50
